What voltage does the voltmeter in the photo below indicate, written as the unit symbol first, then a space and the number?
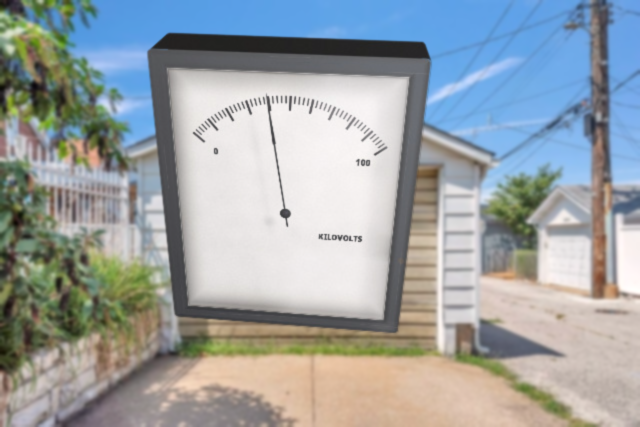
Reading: kV 40
